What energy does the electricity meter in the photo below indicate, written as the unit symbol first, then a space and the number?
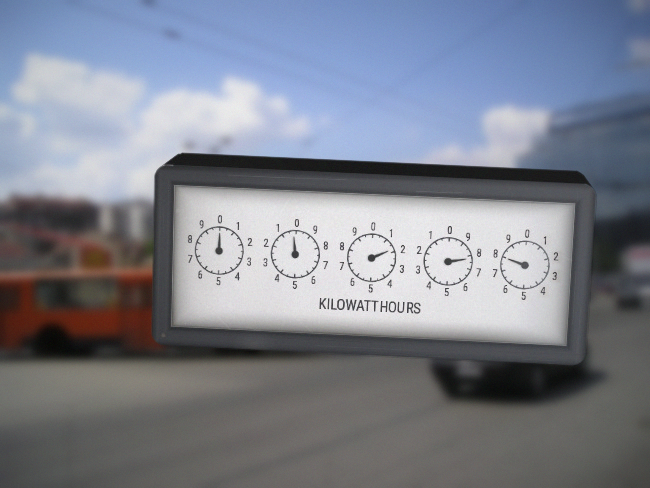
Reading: kWh 178
